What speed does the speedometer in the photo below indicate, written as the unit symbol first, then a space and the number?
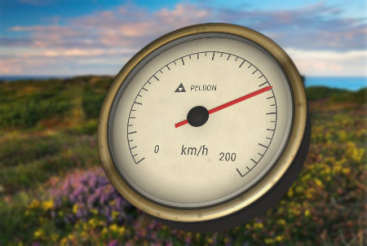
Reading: km/h 145
